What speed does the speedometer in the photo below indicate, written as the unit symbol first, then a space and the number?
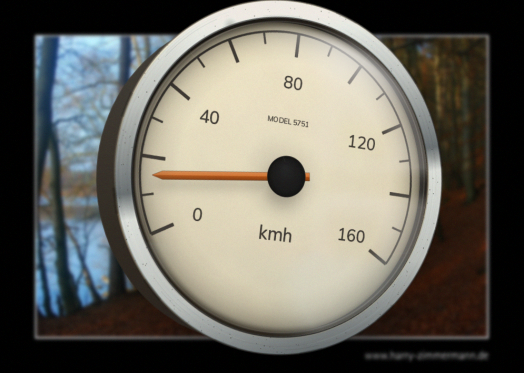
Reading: km/h 15
